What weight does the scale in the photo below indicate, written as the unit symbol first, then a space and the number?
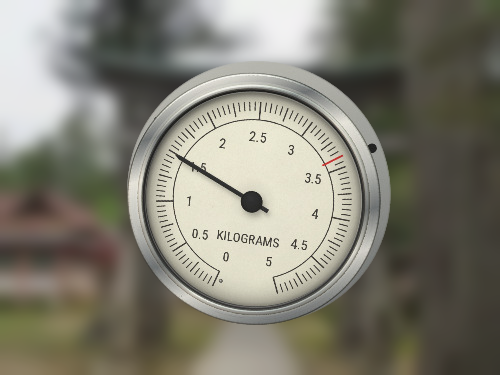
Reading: kg 1.5
